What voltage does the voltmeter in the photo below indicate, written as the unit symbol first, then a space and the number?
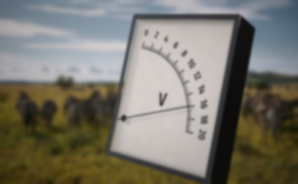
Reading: V 16
